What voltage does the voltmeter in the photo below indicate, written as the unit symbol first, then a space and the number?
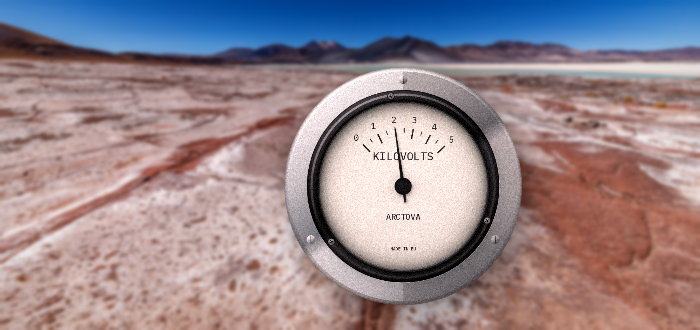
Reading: kV 2
